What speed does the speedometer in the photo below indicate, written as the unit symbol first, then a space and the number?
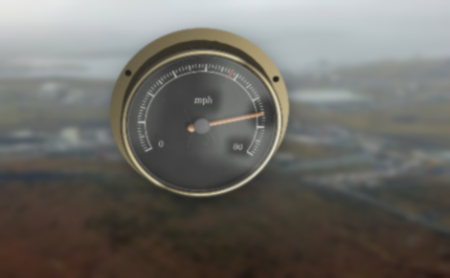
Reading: mph 65
